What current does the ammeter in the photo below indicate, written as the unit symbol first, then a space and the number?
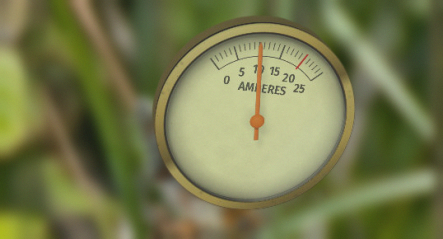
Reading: A 10
